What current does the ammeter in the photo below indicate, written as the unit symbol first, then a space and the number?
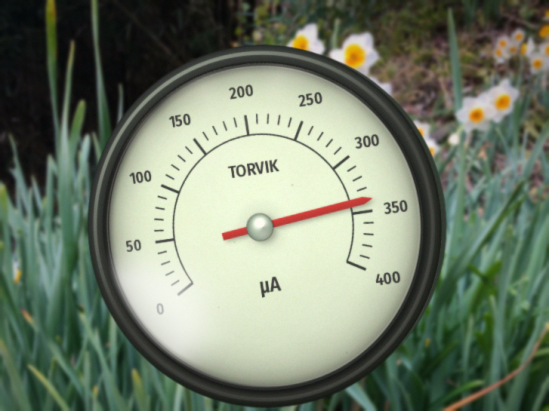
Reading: µA 340
